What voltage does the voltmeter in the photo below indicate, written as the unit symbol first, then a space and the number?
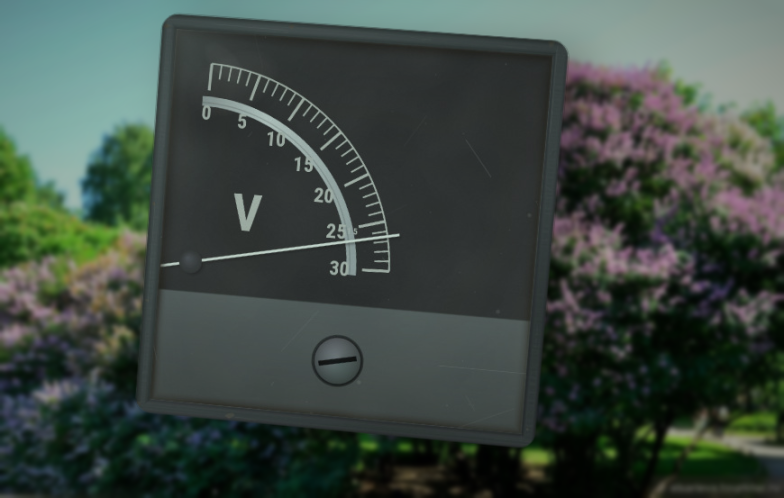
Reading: V 26.5
